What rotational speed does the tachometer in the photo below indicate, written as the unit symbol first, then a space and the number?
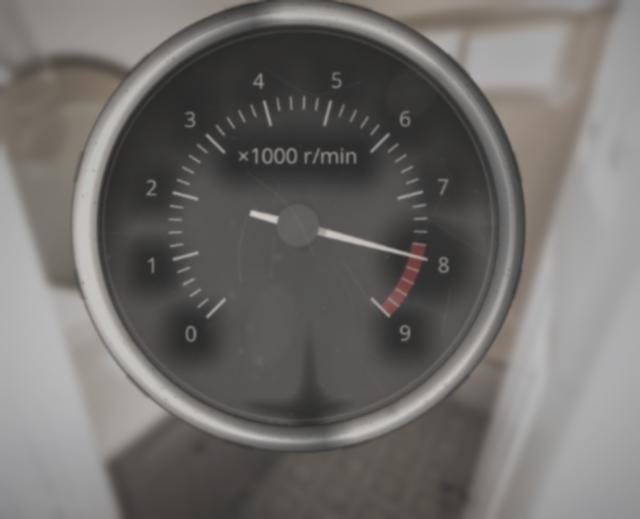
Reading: rpm 8000
